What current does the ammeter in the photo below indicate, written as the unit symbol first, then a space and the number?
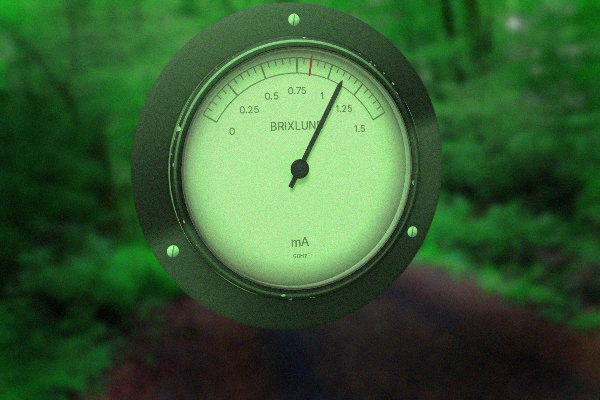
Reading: mA 1.1
